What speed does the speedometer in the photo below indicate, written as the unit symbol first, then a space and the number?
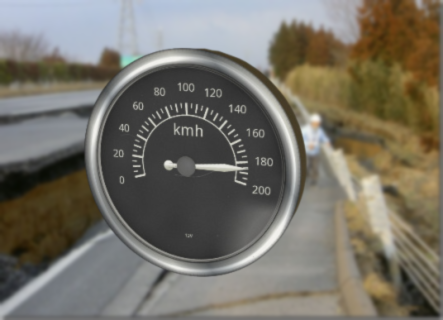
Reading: km/h 185
